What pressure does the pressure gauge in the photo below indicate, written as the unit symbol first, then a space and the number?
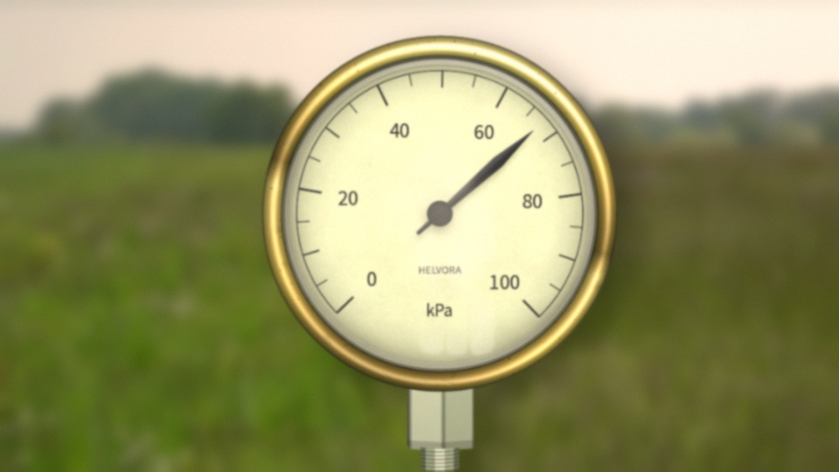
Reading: kPa 67.5
